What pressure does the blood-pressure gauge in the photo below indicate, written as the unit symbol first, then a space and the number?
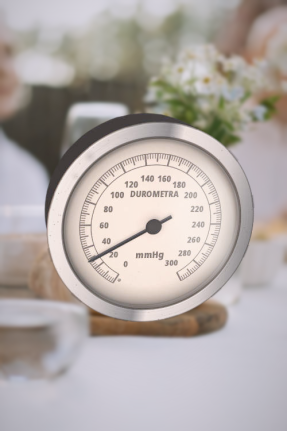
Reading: mmHg 30
